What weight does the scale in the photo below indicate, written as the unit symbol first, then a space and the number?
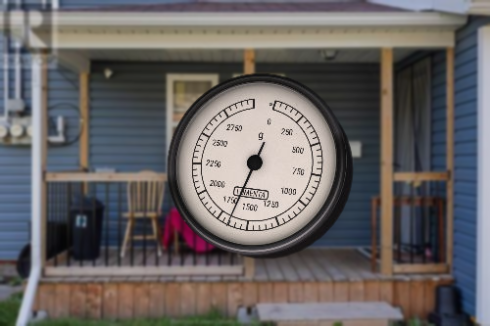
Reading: g 1650
